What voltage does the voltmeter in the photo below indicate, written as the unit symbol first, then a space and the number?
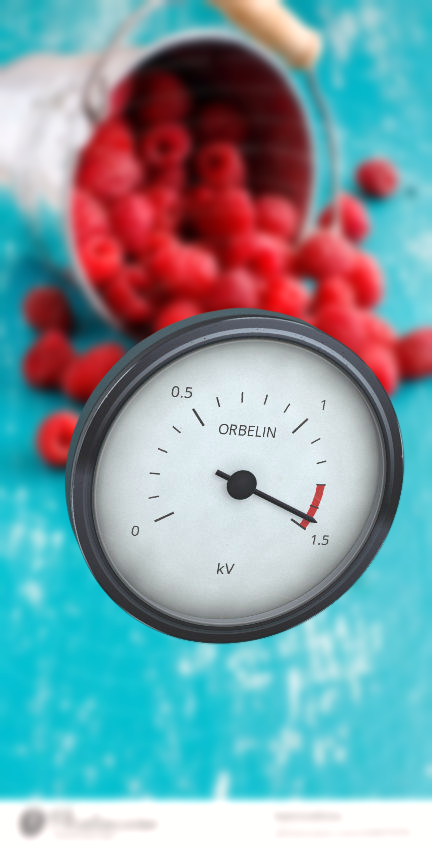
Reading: kV 1.45
